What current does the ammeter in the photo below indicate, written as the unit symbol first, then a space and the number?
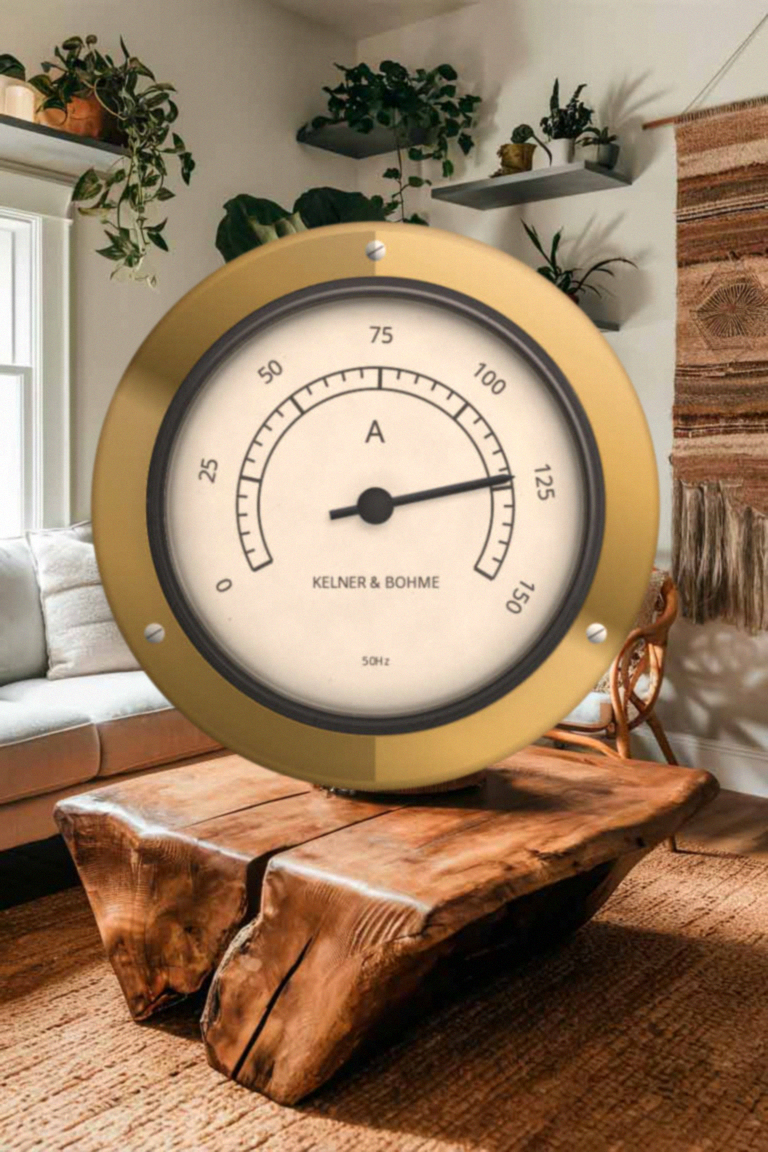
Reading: A 122.5
